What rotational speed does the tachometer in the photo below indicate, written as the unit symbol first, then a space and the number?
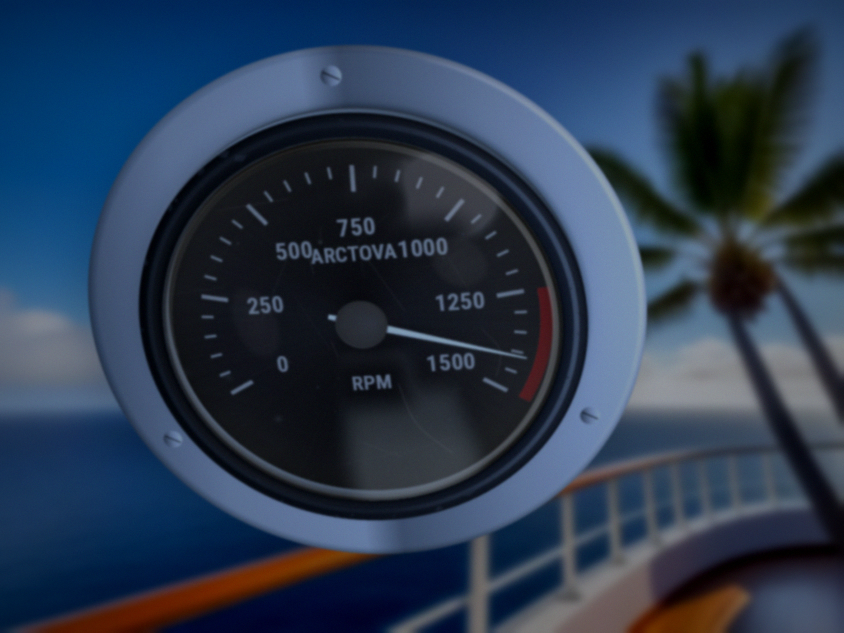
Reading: rpm 1400
